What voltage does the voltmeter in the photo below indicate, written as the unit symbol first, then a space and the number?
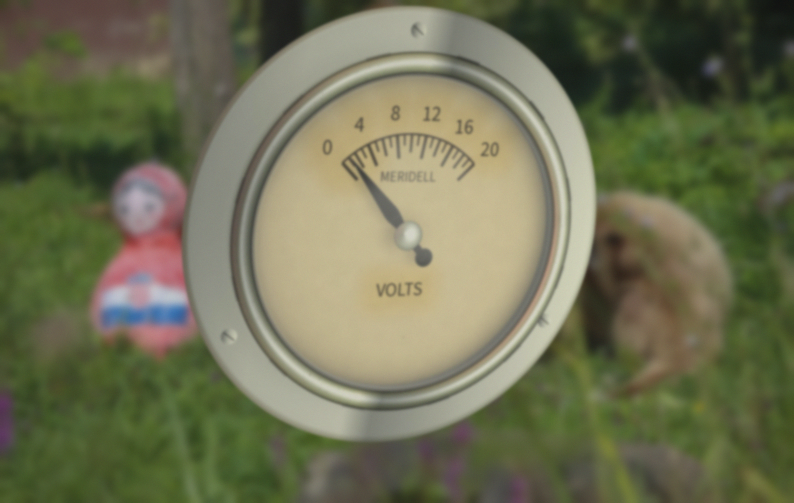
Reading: V 1
